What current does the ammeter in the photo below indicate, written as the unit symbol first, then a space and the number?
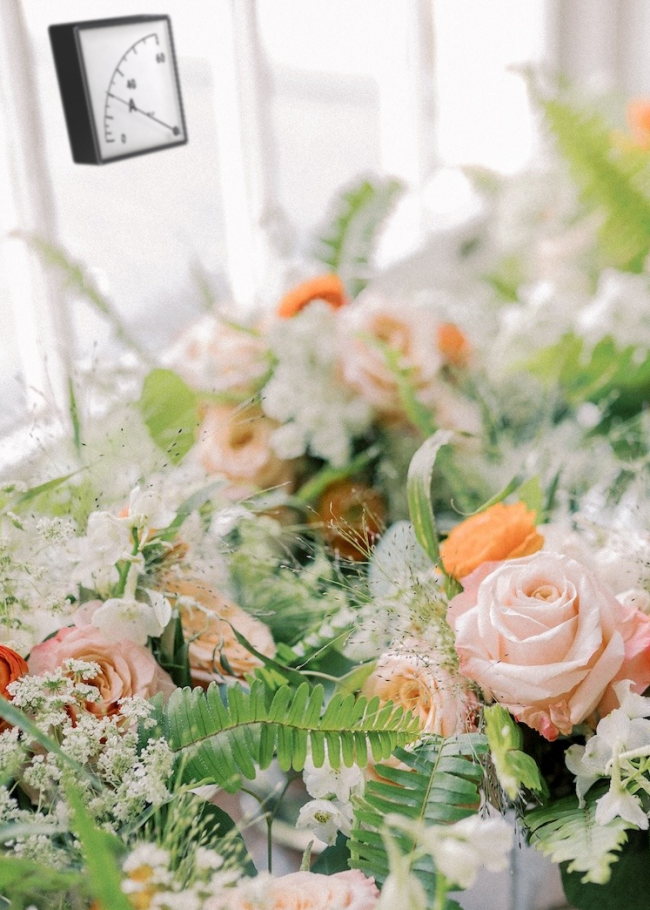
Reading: A 30
